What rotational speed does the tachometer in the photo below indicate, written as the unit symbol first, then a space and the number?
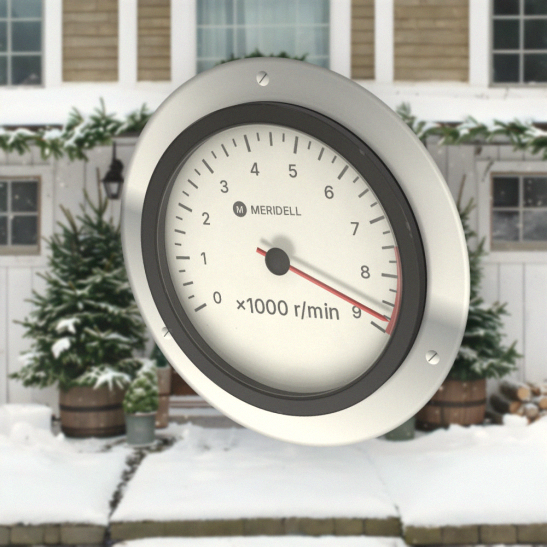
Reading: rpm 8750
